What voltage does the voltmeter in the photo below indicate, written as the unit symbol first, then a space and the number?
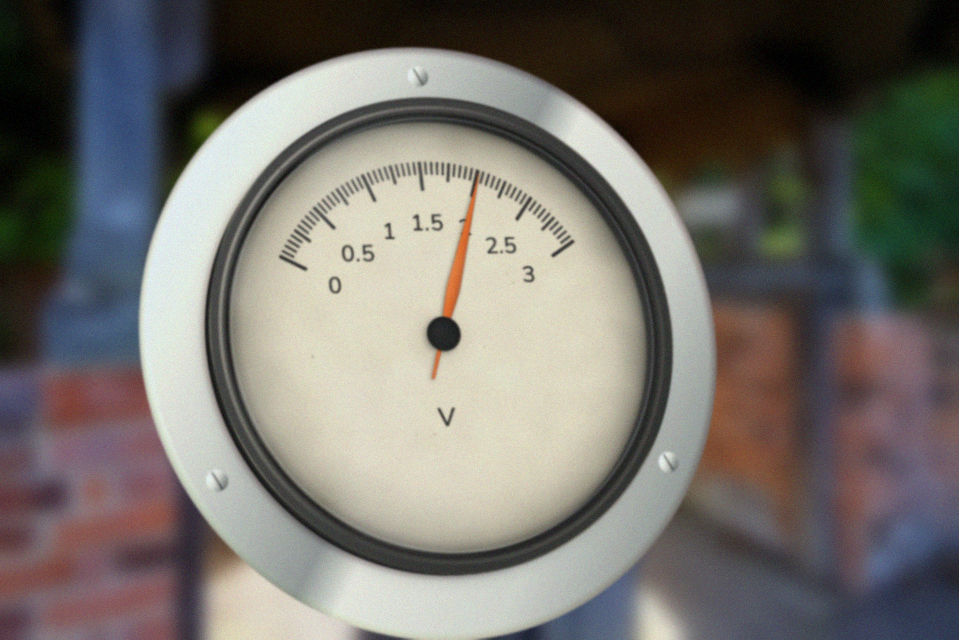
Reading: V 2
